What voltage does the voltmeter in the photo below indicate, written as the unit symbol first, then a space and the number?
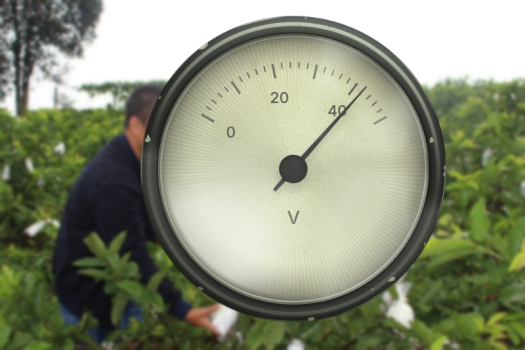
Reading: V 42
